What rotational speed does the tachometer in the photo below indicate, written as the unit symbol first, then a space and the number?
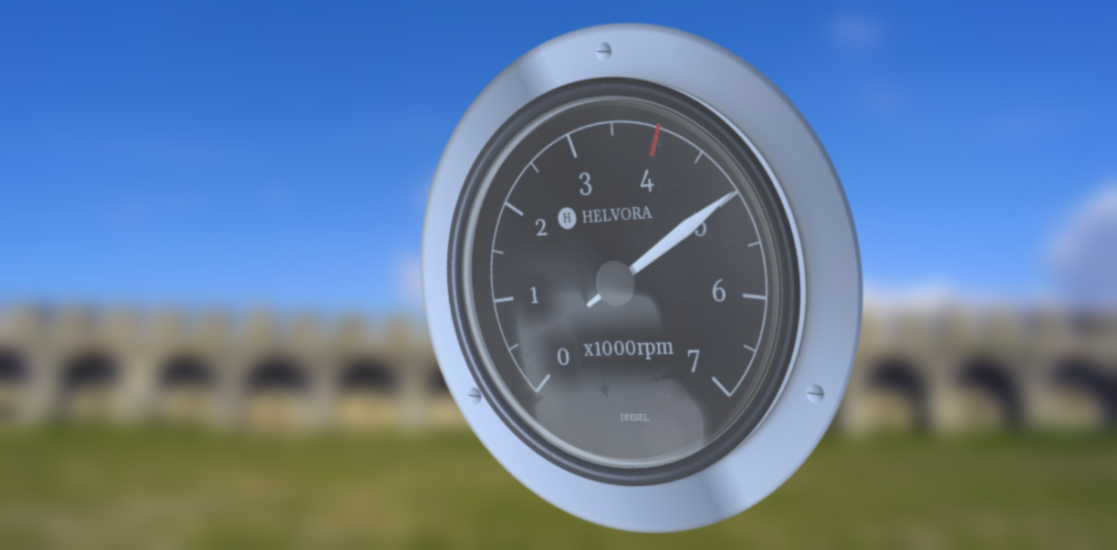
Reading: rpm 5000
